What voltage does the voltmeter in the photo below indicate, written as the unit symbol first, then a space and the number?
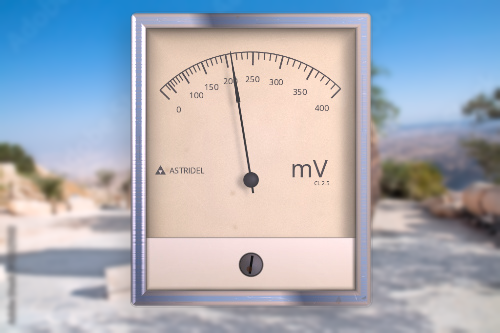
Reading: mV 210
